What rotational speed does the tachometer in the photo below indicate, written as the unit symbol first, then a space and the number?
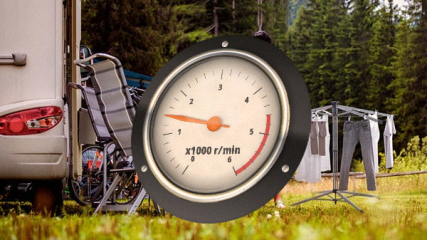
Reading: rpm 1400
